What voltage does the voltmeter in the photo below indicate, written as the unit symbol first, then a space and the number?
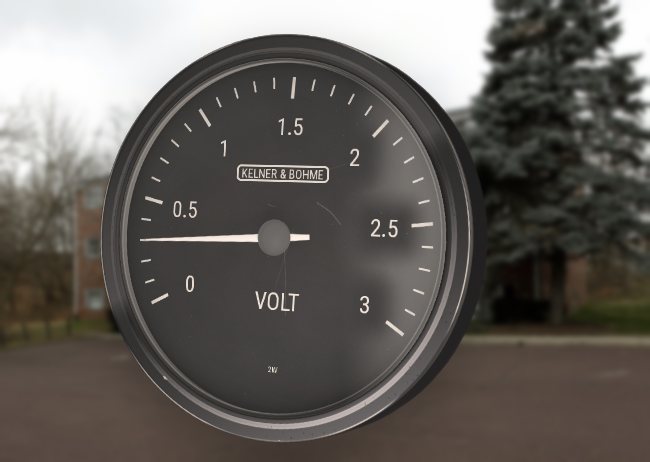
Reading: V 0.3
